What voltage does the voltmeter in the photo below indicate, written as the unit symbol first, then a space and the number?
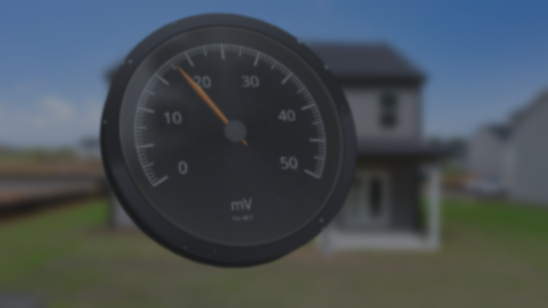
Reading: mV 17.5
